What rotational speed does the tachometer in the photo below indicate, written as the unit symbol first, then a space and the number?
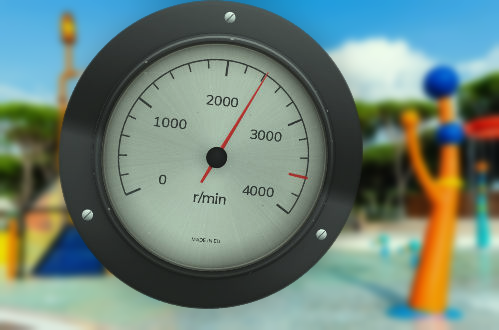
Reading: rpm 2400
